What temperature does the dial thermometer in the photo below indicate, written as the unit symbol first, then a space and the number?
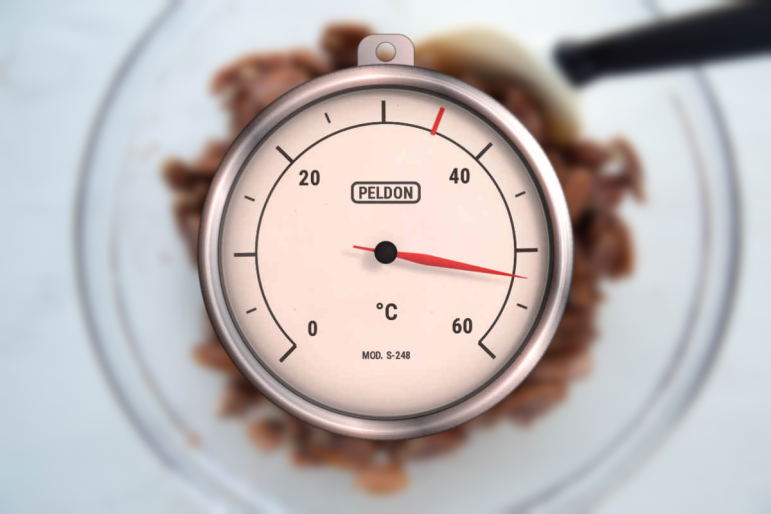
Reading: °C 52.5
